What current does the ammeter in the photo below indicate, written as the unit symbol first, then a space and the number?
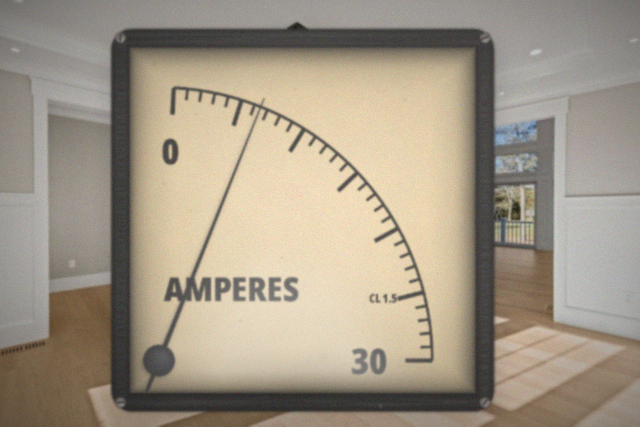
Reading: A 6.5
